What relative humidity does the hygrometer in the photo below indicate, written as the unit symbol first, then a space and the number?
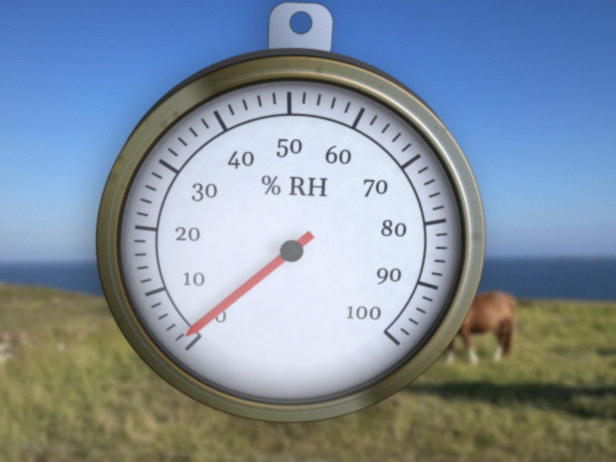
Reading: % 2
